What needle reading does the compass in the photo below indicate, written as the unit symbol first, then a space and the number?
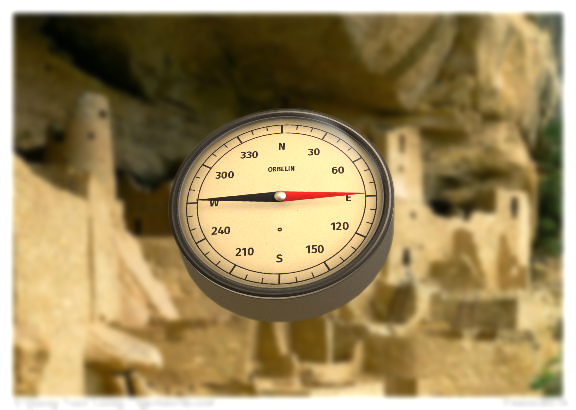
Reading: ° 90
